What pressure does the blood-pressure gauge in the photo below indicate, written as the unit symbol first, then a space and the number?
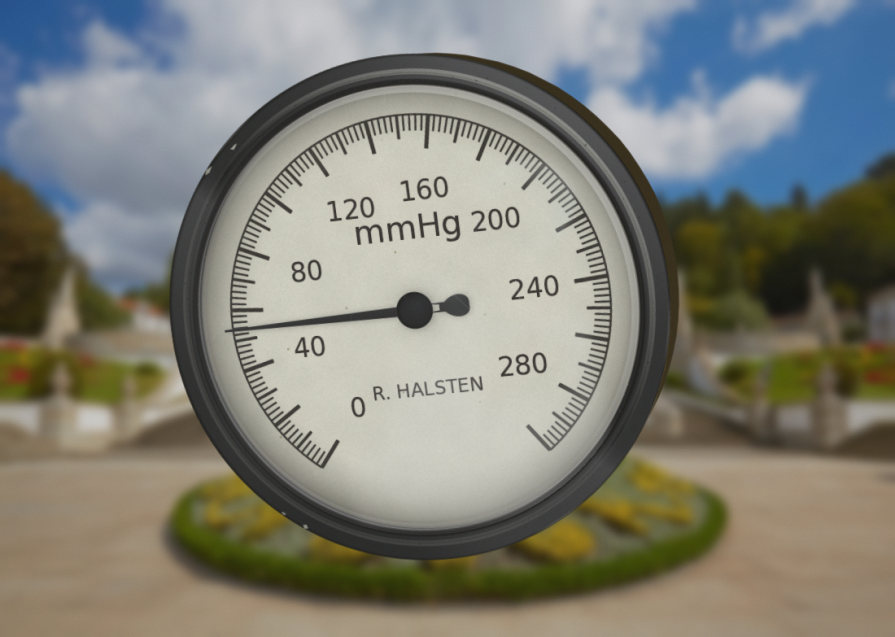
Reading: mmHg 54
